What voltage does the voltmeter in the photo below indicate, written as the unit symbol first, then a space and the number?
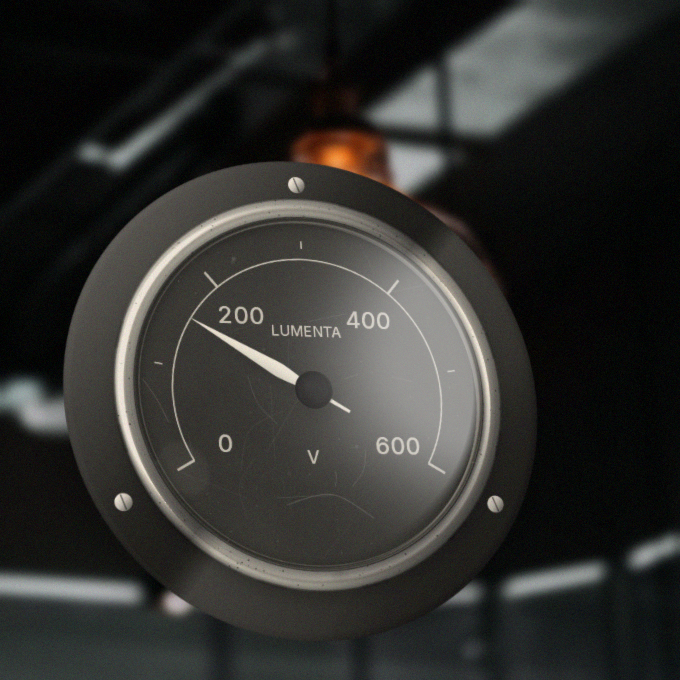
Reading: V 150
